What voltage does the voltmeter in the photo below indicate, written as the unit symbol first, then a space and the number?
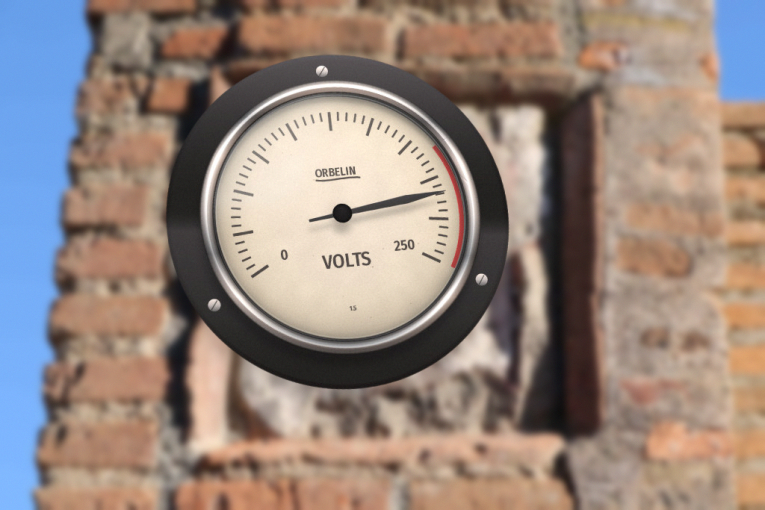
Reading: V 210
